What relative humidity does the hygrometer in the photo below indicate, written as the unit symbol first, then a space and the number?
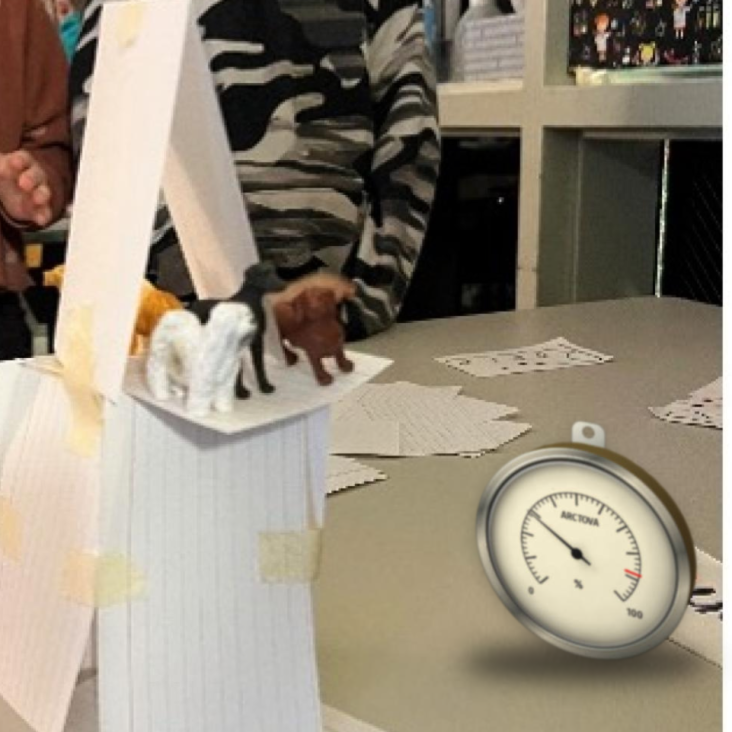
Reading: % 30
